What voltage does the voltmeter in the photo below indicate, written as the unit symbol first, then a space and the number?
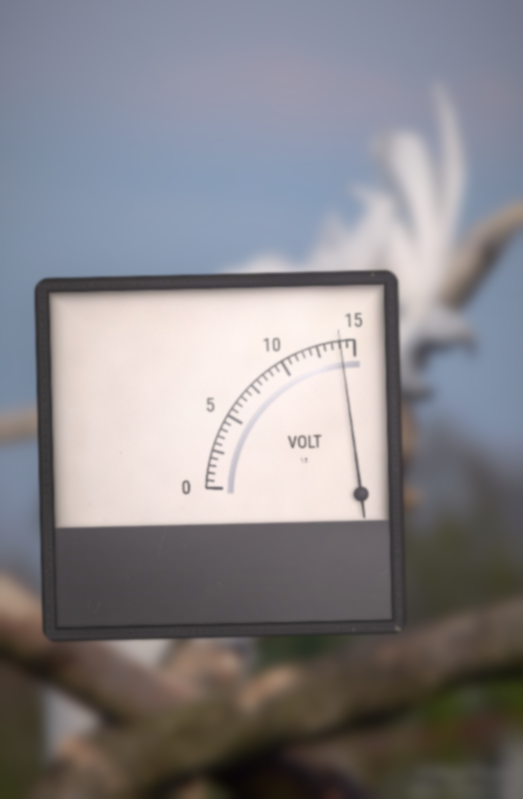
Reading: V 14
